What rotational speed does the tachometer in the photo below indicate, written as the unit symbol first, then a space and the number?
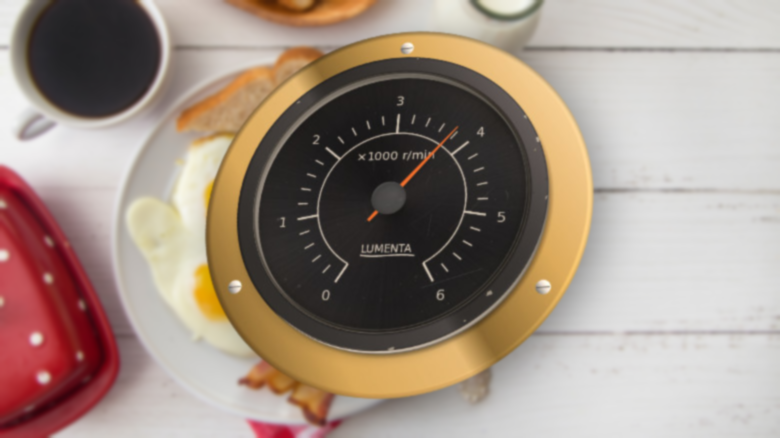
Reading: rpm 3800
